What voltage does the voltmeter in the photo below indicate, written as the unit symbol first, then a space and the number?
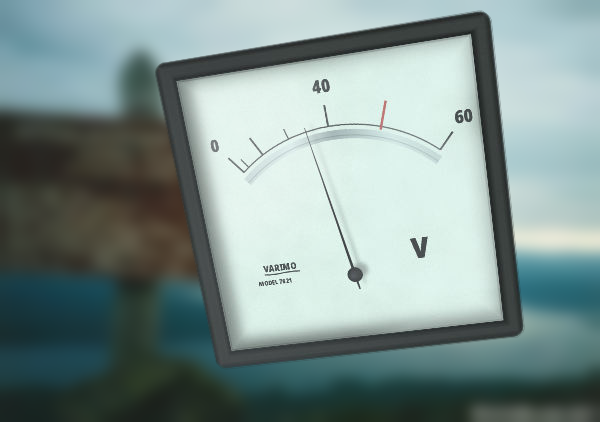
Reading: V 35
